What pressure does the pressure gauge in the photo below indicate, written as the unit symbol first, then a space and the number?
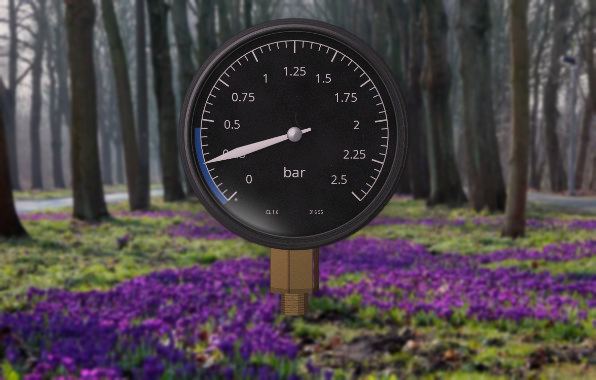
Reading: bar 0.25
